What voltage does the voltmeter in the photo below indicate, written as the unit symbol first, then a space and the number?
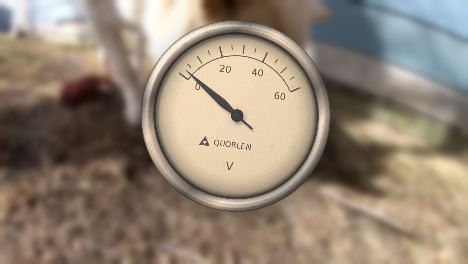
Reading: V 2.5
